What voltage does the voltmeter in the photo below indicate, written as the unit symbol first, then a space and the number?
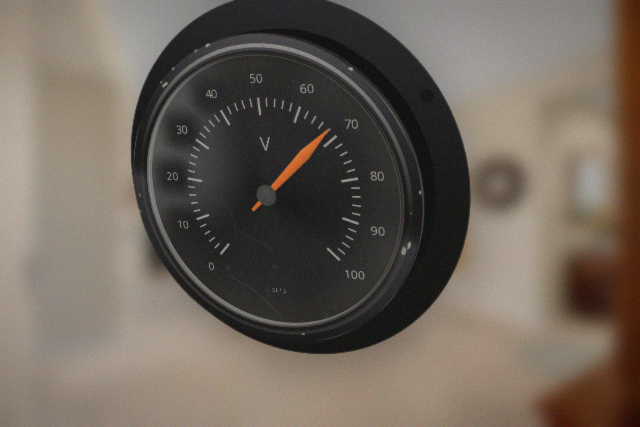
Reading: V 68
